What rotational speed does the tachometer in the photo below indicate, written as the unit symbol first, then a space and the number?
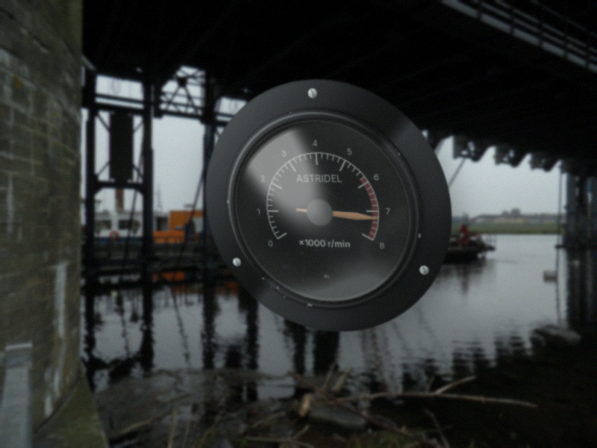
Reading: rpm 7200
